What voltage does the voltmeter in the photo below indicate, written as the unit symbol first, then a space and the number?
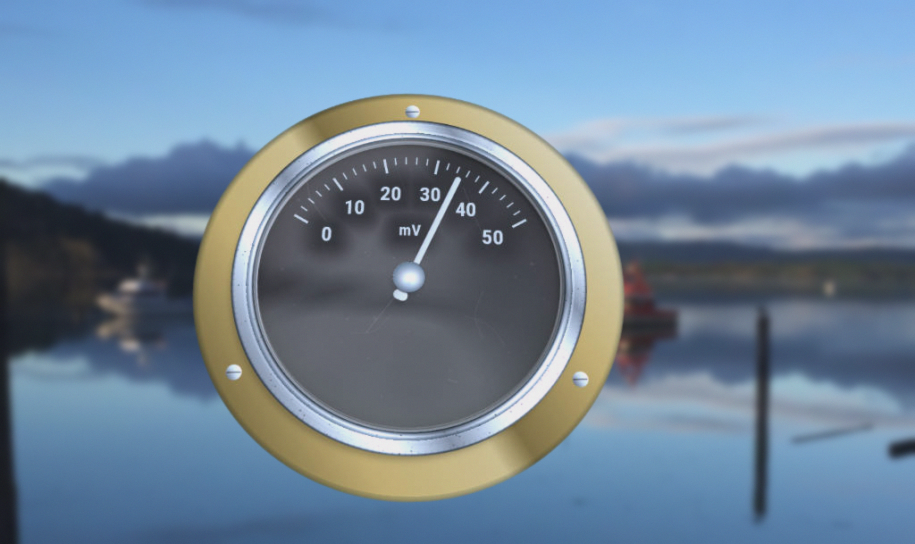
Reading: mV 35
